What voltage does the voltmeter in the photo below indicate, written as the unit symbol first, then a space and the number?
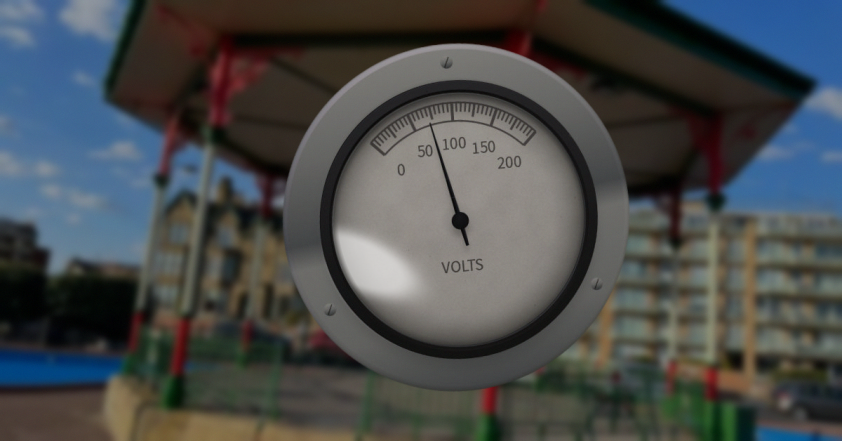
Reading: V 70
